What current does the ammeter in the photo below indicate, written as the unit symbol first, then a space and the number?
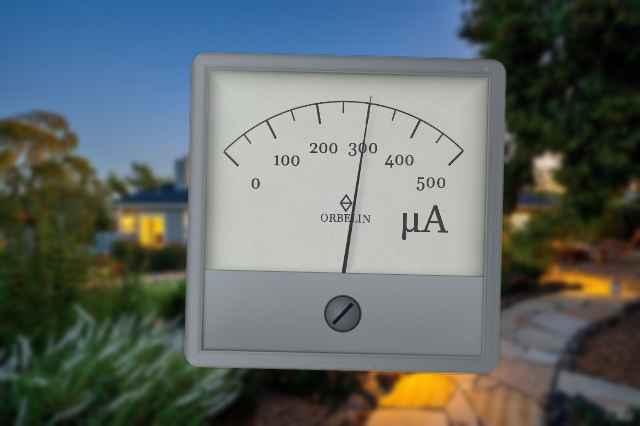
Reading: µA 300
